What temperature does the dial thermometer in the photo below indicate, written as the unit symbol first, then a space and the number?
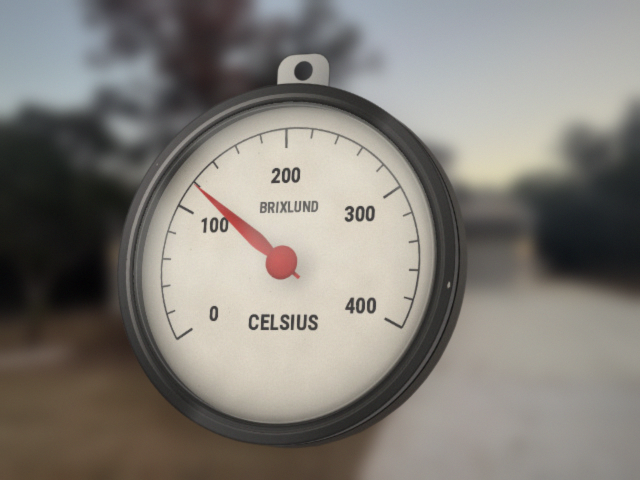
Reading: °C 120
